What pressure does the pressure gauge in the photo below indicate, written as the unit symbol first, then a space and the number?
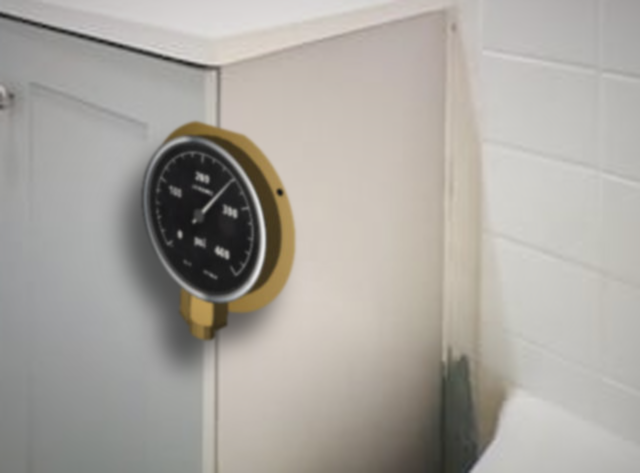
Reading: psi 260
